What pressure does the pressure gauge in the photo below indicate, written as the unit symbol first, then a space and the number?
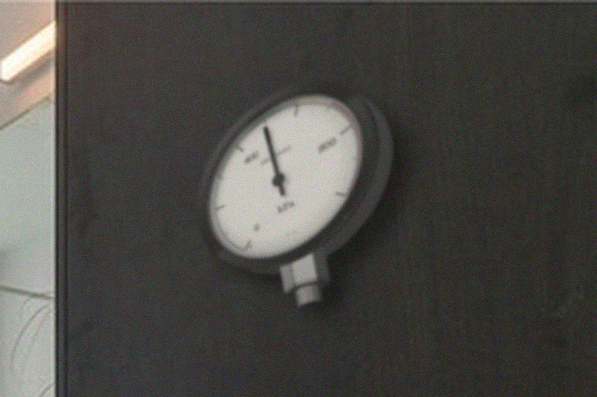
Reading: kPa 500
